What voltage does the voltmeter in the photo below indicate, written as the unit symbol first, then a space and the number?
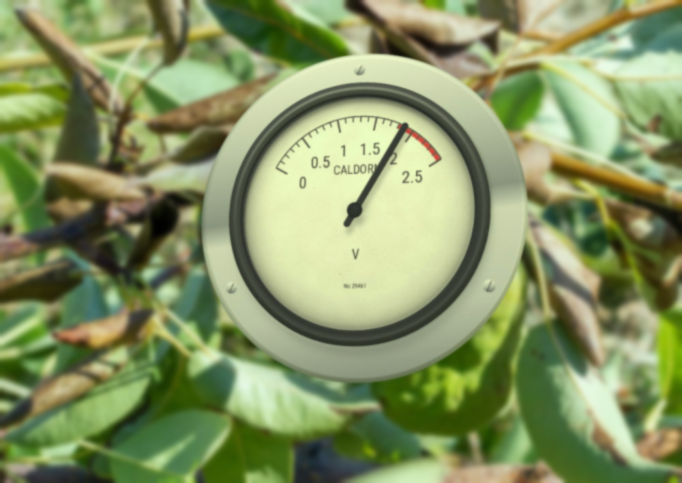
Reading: V 1.9
